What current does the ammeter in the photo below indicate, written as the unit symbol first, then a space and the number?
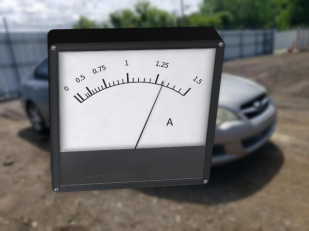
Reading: A 1.3
